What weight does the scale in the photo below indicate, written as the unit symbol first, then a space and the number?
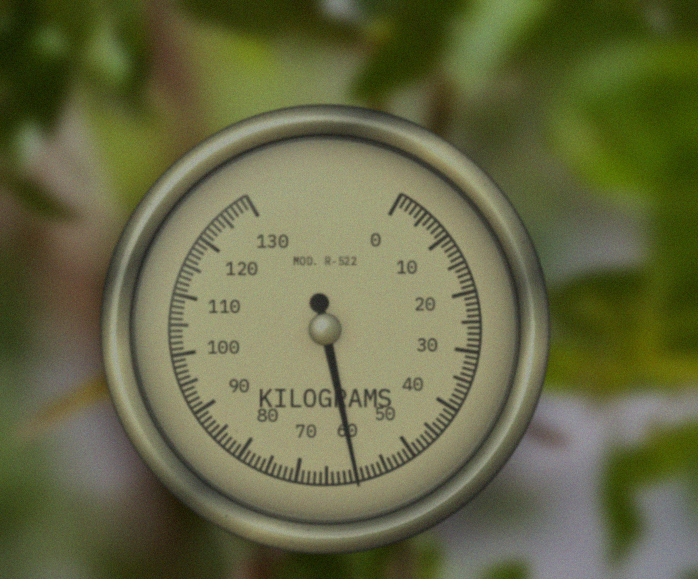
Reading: kg 60
